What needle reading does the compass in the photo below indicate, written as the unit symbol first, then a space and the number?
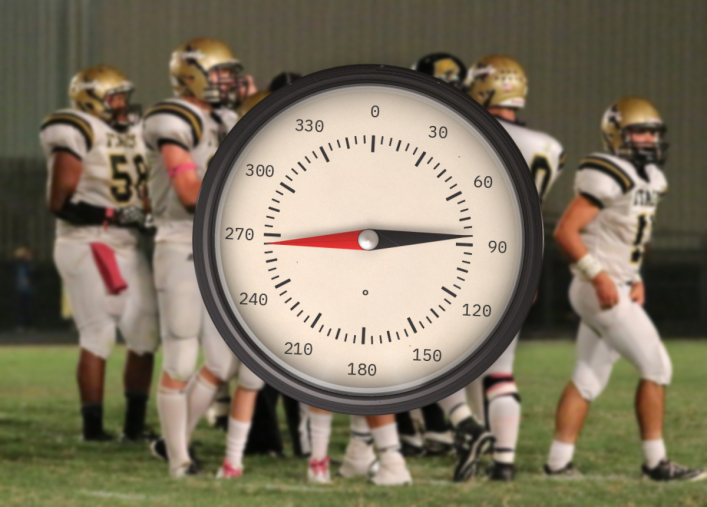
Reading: ° 265
